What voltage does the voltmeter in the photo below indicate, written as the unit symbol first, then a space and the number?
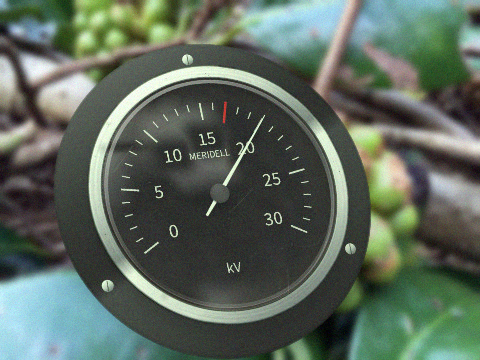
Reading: kV 20
